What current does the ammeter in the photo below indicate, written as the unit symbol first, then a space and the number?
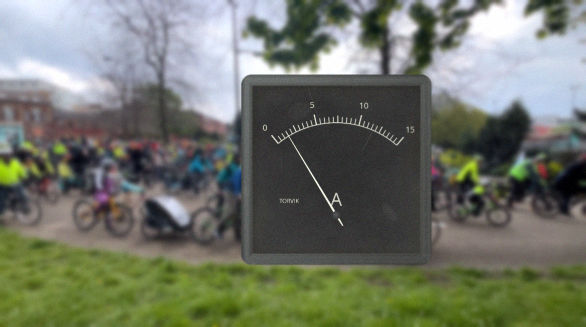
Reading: A 1.5
